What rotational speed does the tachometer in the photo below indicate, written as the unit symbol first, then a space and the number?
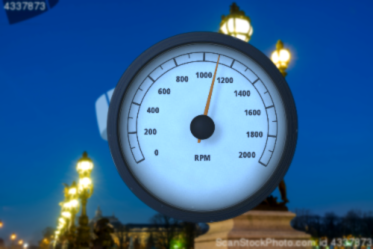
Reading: rpm 1100
